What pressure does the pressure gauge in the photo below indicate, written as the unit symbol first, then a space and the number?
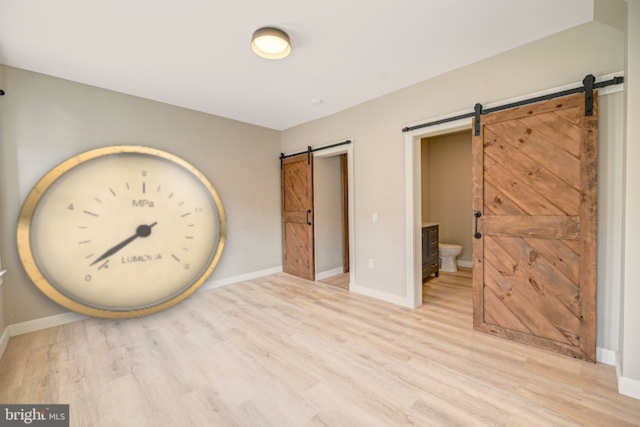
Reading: MPa 0.5
